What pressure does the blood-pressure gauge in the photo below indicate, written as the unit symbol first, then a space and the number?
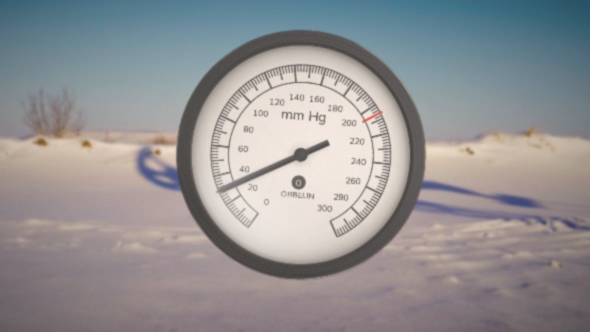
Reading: mmHg 30
